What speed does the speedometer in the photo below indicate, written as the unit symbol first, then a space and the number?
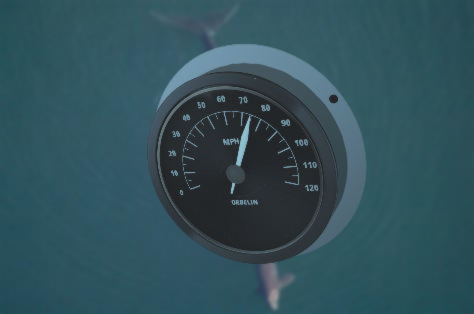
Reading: mph 75
